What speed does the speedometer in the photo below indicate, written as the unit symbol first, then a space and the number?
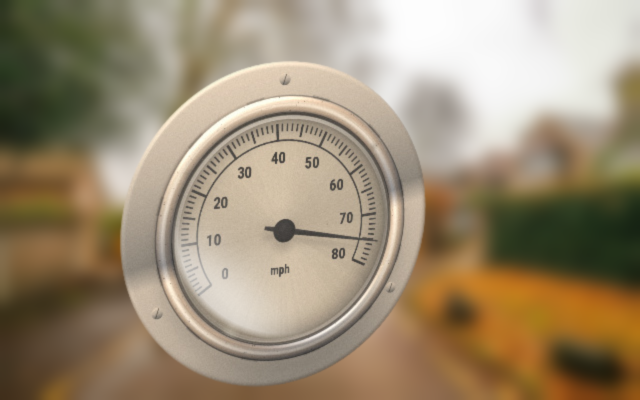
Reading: mph 75
